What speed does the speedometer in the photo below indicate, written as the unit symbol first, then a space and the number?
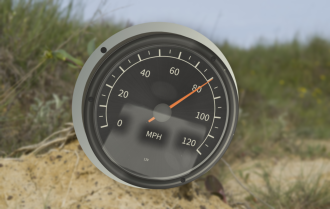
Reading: mph 80
